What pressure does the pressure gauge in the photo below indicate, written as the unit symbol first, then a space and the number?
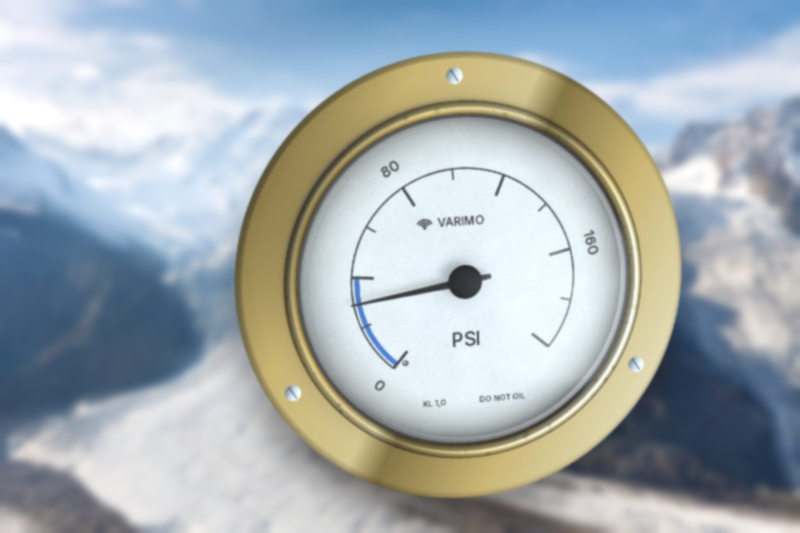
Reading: psi 30
